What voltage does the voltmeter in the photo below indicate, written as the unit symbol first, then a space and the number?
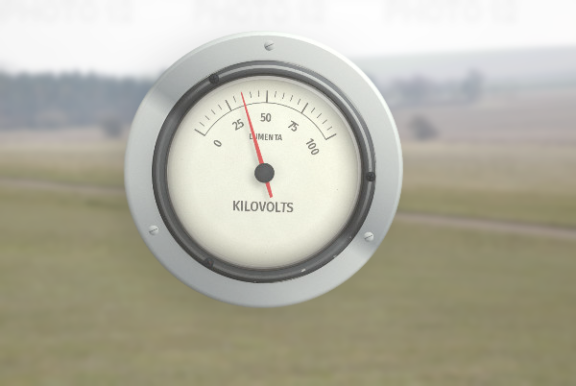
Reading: kV 35
